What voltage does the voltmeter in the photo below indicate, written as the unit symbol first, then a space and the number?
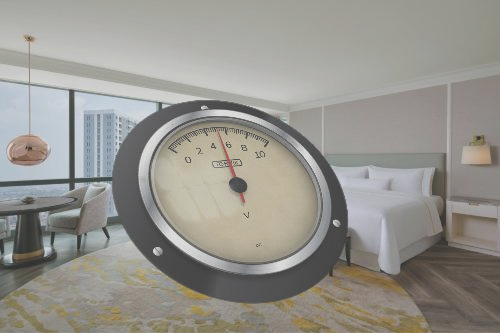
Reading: V 5
